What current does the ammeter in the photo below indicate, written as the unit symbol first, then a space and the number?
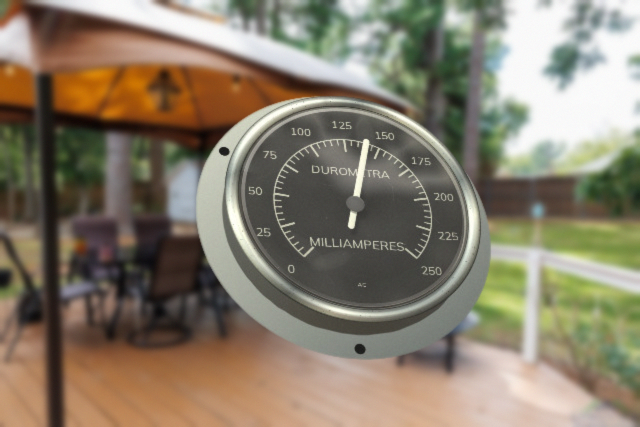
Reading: mA 140
